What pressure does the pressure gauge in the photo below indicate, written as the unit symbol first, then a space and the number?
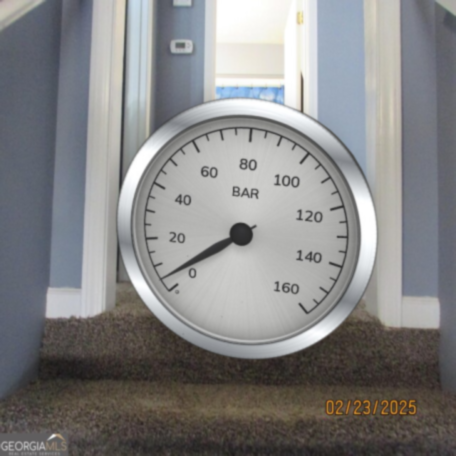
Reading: bar 5
